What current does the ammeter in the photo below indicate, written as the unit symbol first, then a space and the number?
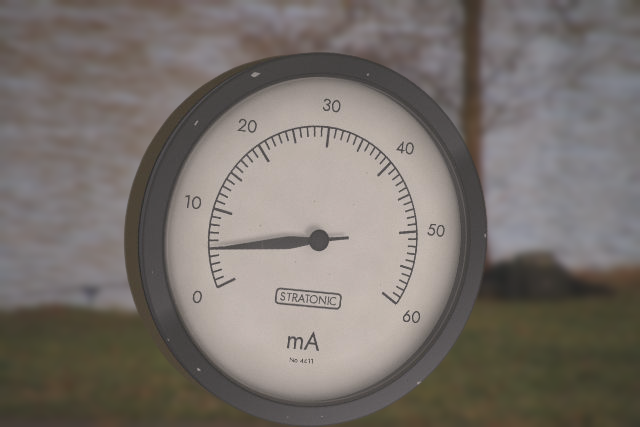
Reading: mA 5
